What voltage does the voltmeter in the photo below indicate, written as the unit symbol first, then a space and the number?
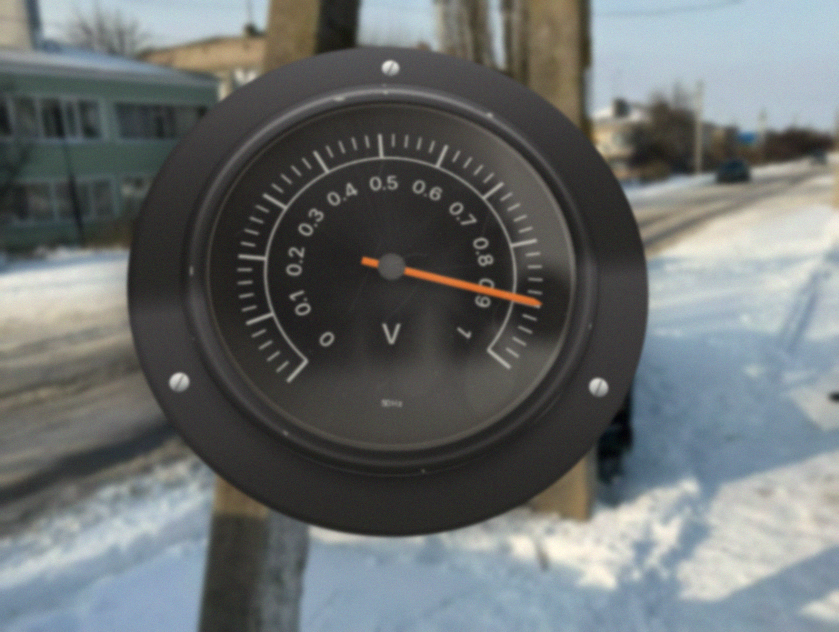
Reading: V 0.9
